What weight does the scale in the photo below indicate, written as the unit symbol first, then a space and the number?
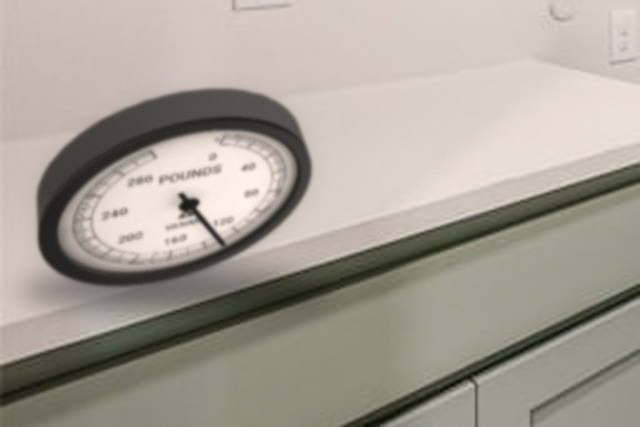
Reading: lb 130
